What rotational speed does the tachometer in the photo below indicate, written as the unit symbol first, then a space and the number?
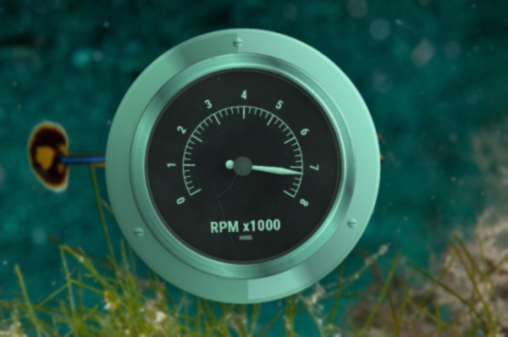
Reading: rpm 7200
